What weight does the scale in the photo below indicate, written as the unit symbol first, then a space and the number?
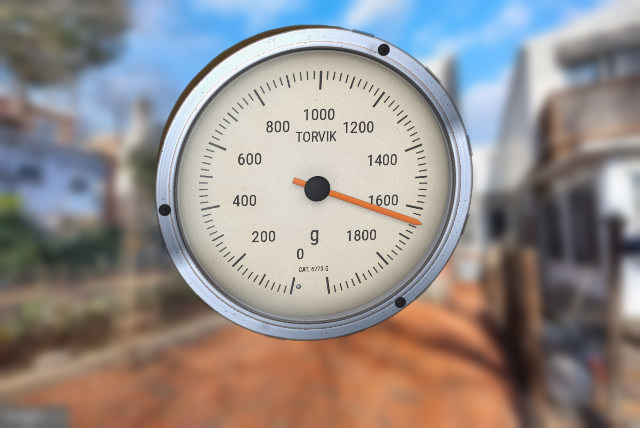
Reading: g 1640
